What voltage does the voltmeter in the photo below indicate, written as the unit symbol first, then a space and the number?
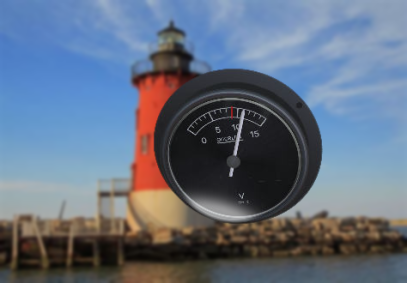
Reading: V 11
